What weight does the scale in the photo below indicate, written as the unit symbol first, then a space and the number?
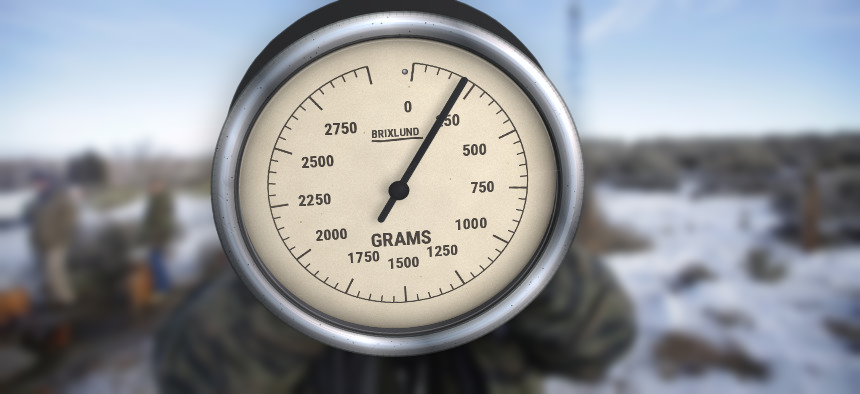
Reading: g 200
